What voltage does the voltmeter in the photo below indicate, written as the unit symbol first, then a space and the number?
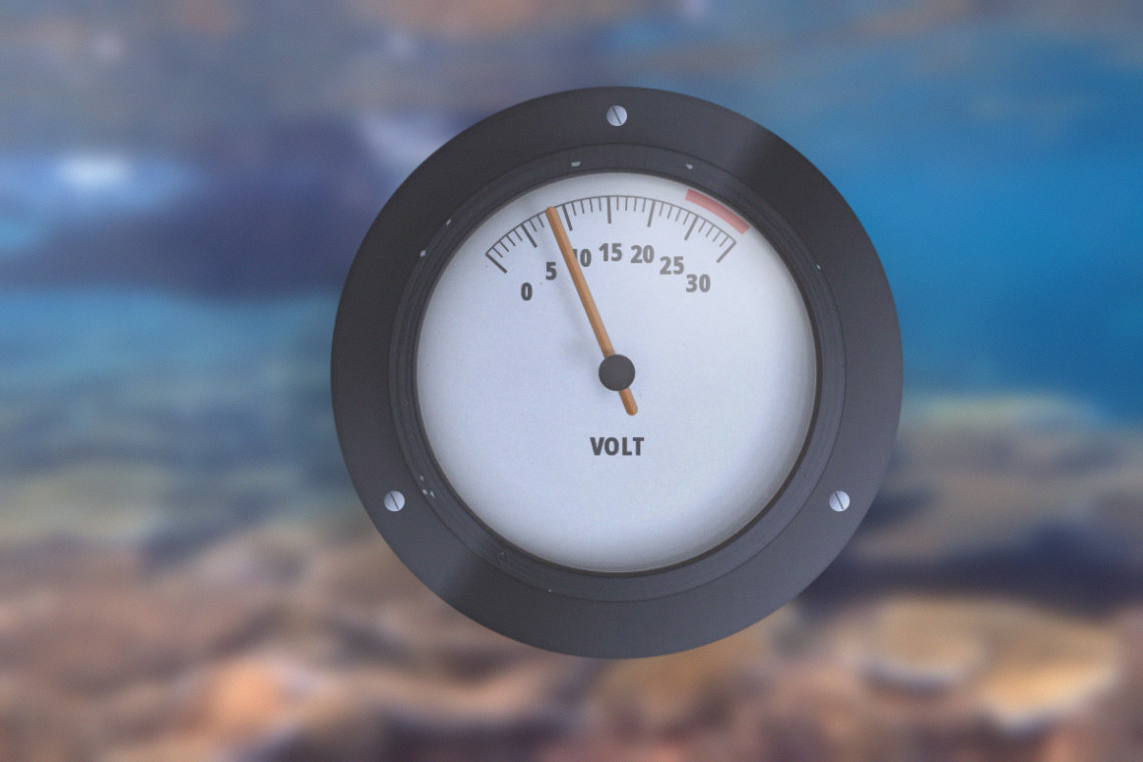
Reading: V 8.5
